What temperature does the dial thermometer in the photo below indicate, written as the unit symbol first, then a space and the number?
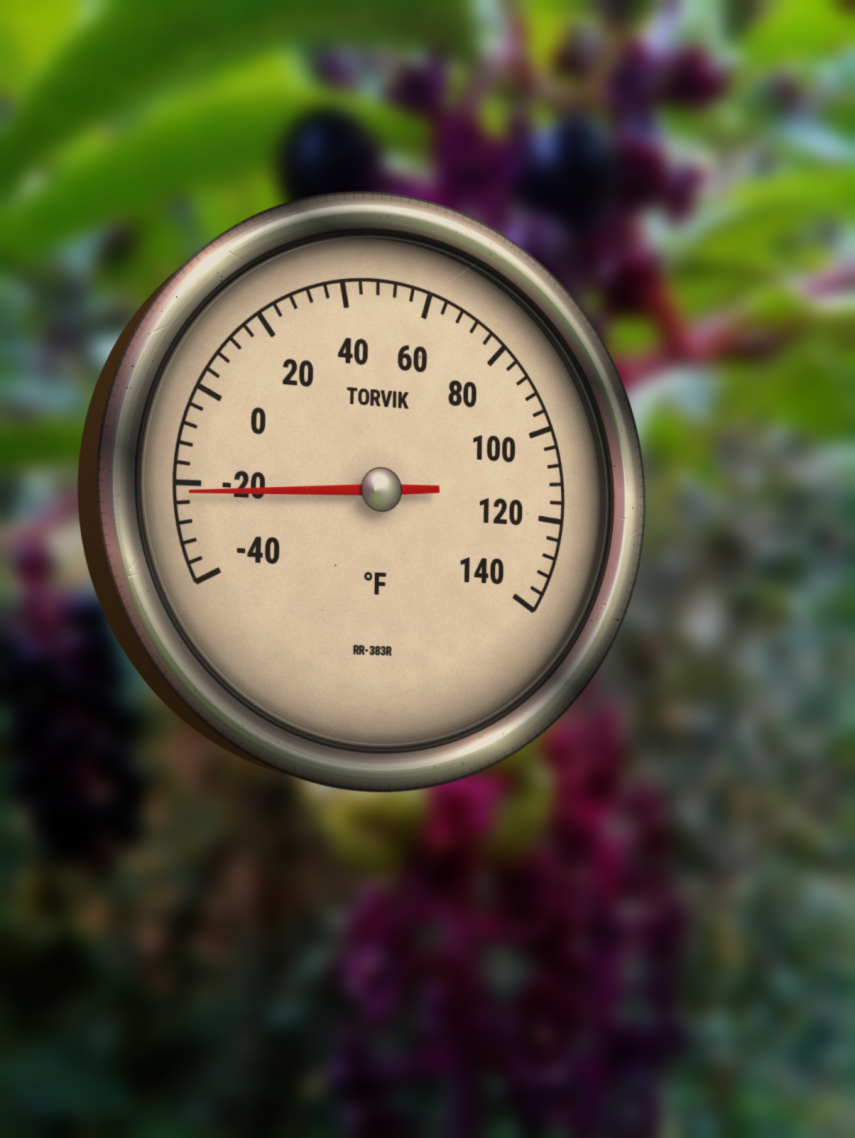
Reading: °F -22
